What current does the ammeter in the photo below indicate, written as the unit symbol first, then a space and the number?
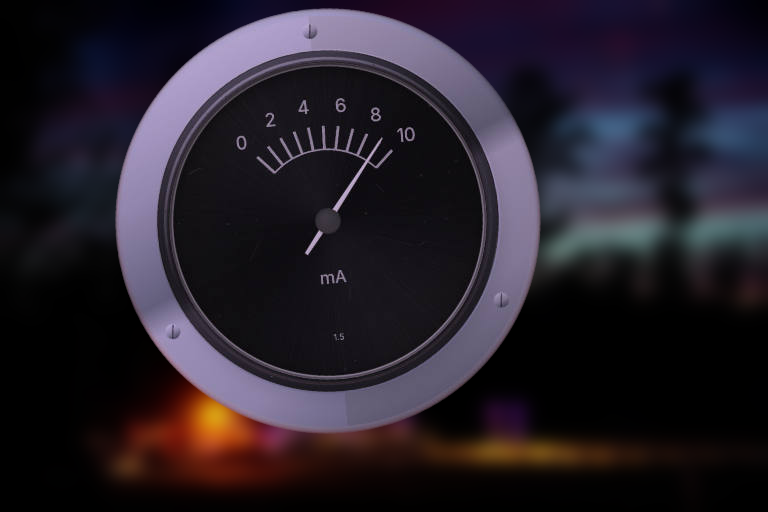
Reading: mA 9
